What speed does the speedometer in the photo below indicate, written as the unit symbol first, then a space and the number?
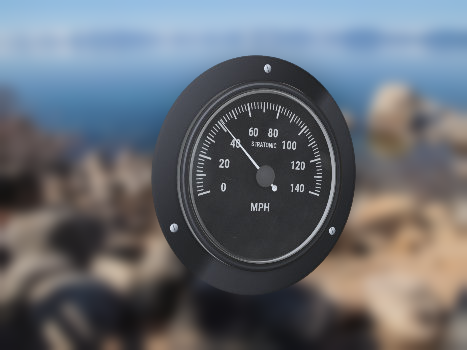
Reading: mph 40
